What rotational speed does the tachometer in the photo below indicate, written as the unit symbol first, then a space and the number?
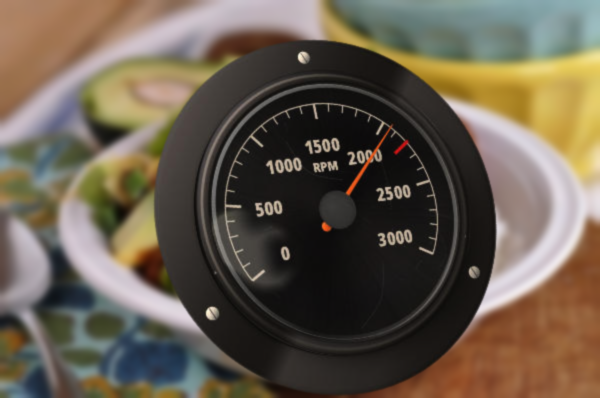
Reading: rpm 2050
